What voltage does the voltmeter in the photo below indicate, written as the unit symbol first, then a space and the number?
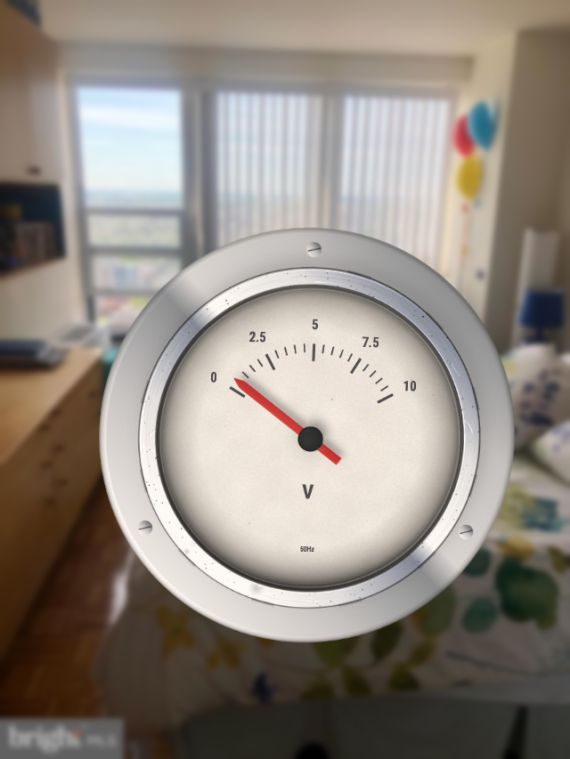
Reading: V 0.5
